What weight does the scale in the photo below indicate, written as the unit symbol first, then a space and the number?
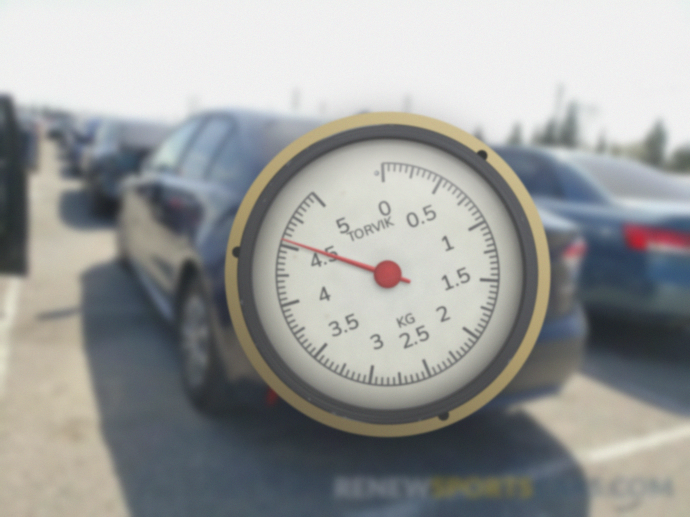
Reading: kg 4.55
